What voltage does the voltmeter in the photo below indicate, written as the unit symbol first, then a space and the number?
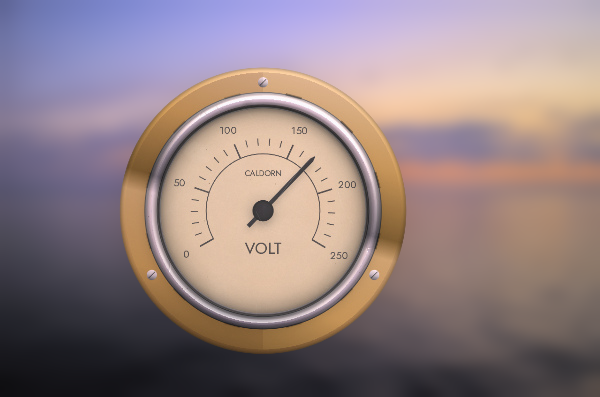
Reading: V 170
